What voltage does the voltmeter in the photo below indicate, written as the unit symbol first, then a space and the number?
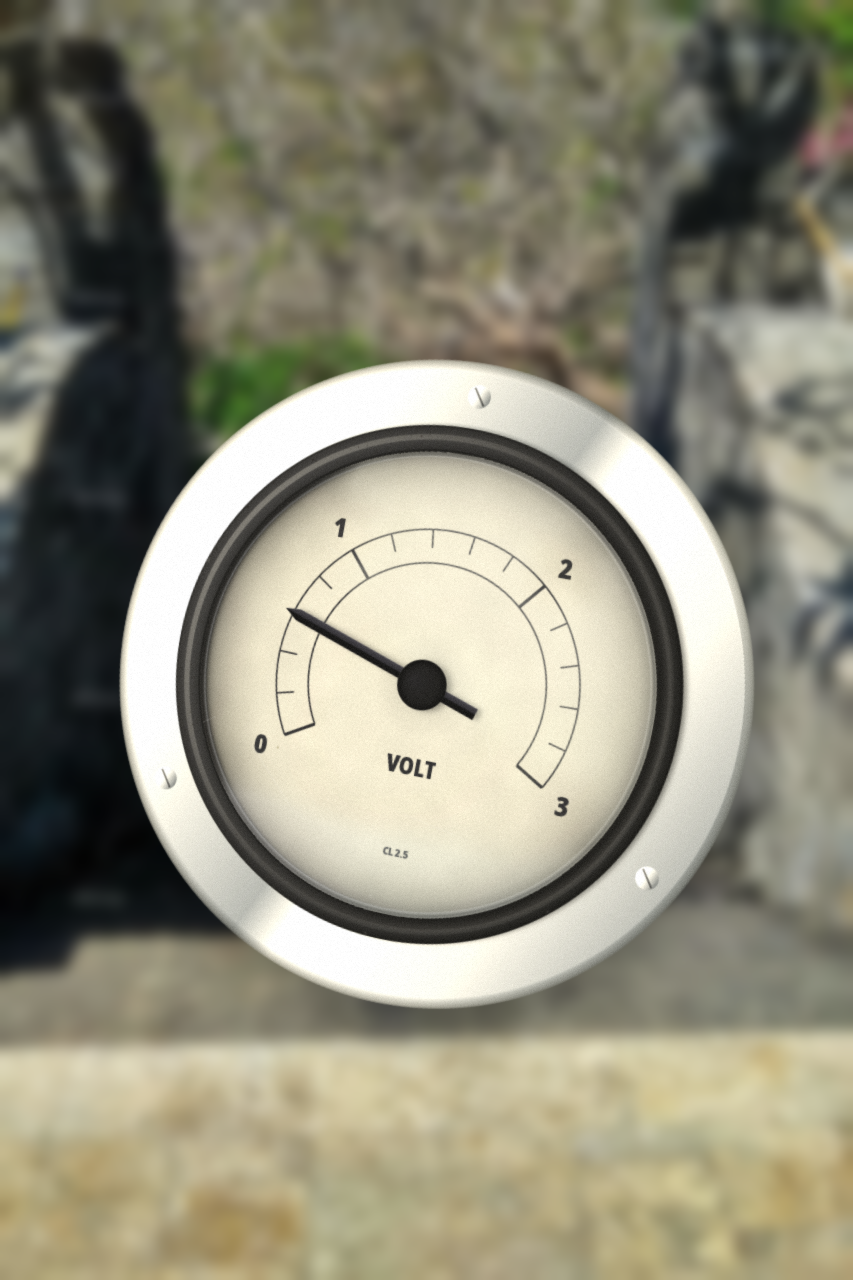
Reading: V 0.6
